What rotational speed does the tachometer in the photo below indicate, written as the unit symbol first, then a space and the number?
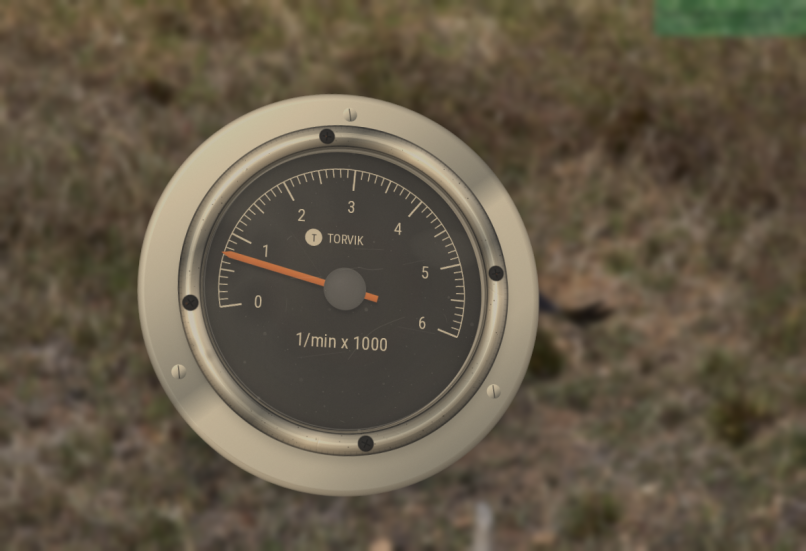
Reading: rpm 700
